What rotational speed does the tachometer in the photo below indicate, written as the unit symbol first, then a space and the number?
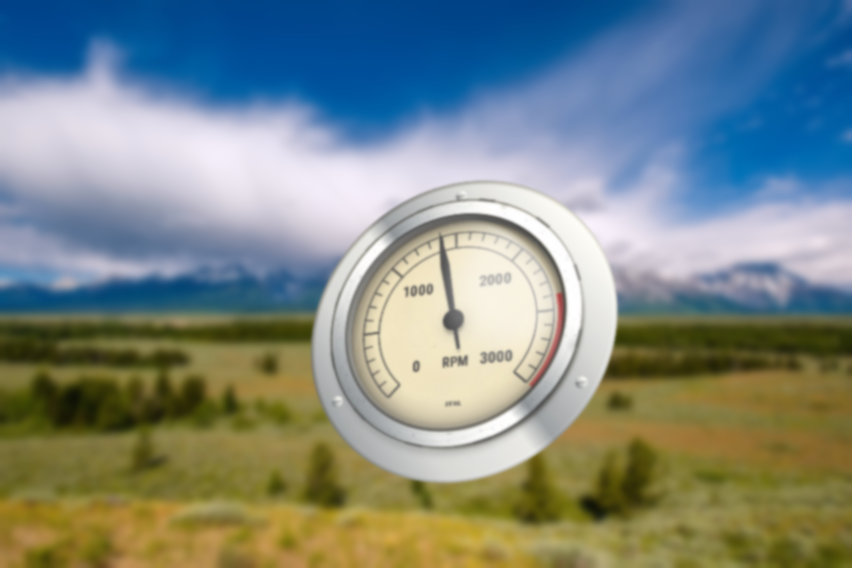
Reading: rpm 1400
